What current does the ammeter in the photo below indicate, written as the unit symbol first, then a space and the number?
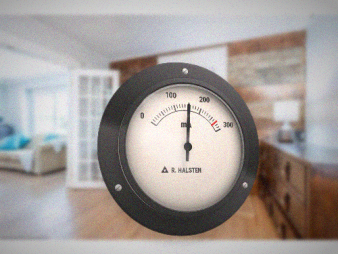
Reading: mA 150
